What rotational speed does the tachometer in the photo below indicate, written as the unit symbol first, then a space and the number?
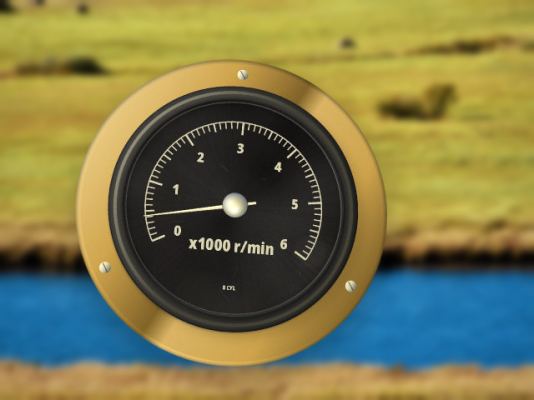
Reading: rpm 400
